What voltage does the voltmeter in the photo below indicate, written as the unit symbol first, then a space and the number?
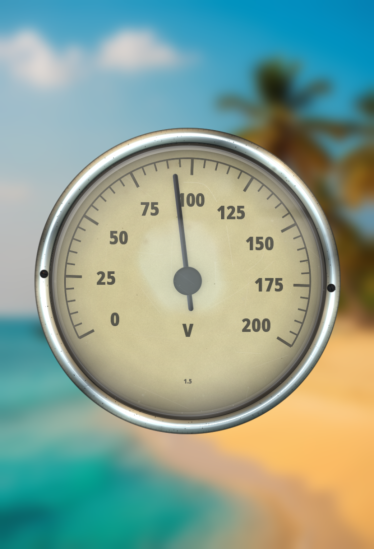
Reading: V 92.5
